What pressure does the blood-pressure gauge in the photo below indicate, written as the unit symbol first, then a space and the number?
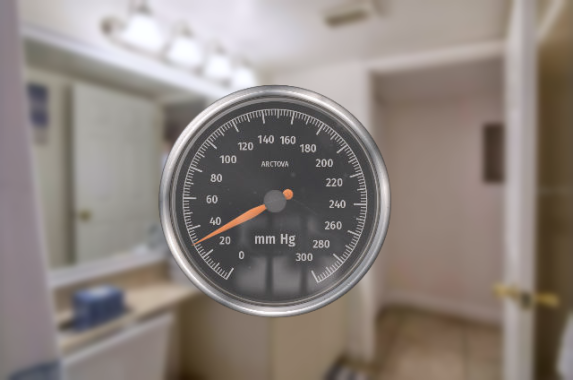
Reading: mmHg 30
